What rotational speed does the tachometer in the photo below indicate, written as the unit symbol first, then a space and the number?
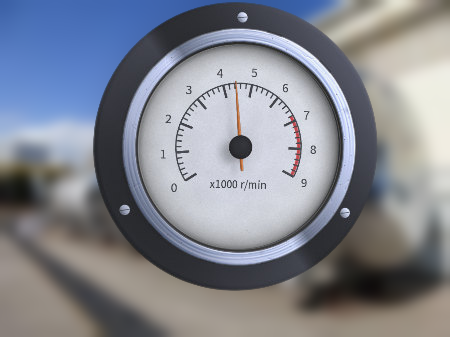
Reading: rpm 4400
